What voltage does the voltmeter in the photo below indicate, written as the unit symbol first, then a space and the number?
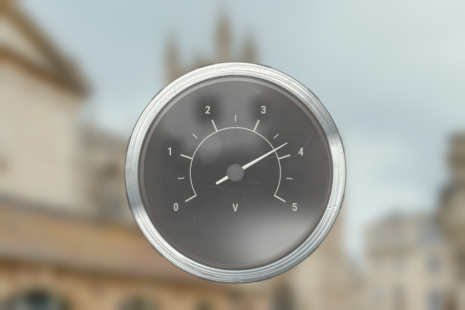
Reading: V 3.75
